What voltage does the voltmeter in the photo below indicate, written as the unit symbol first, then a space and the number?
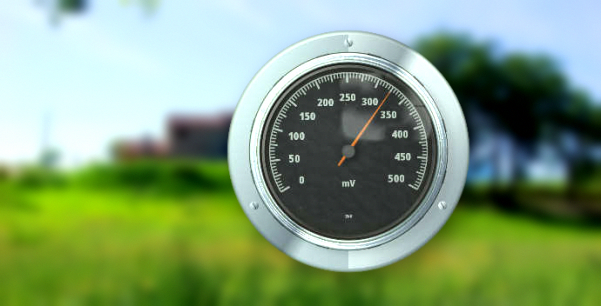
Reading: mV 325
